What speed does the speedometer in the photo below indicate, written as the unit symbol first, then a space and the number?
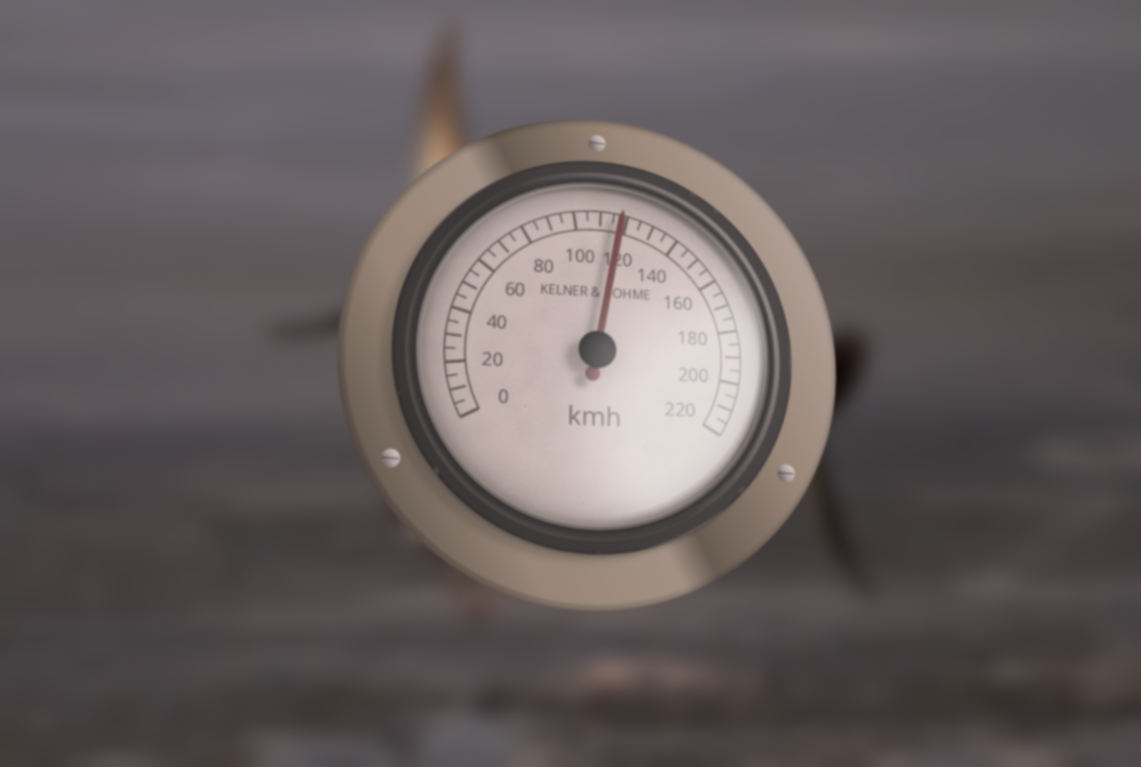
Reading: km/h 117.5
